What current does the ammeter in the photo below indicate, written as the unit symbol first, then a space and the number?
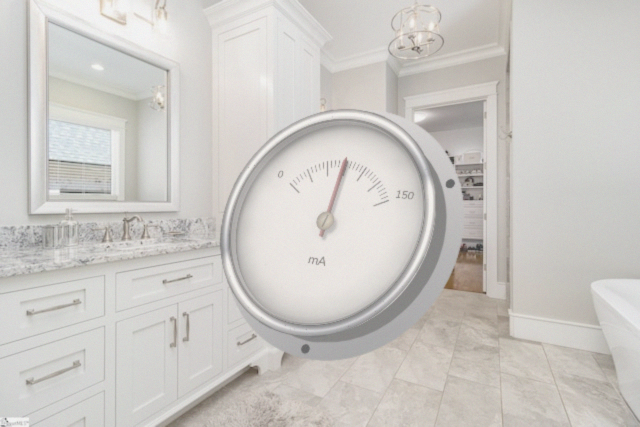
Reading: mA 75
